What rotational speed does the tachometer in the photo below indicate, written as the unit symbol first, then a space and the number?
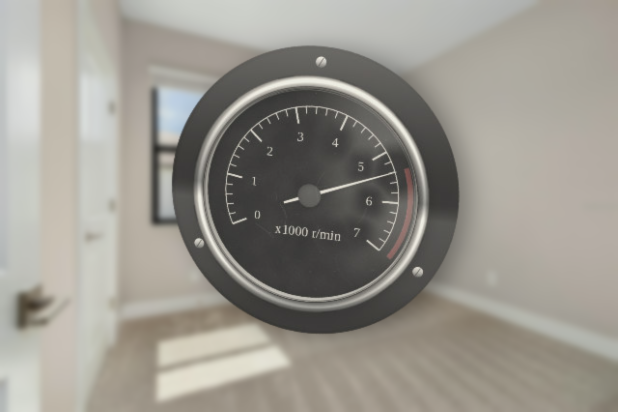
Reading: rpm 5400
